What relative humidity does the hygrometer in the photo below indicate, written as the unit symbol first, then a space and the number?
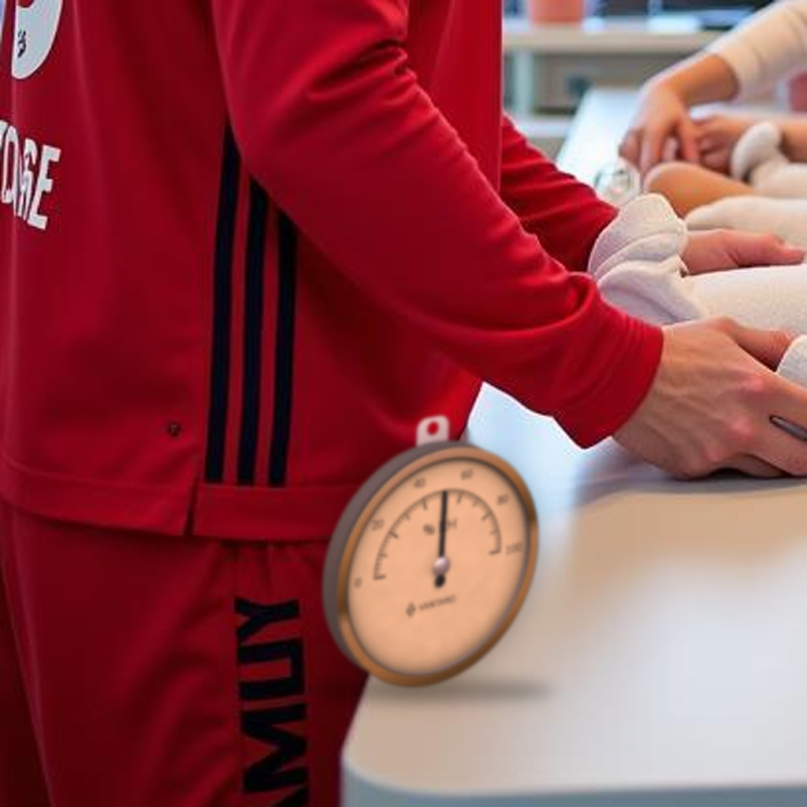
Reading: % 50
